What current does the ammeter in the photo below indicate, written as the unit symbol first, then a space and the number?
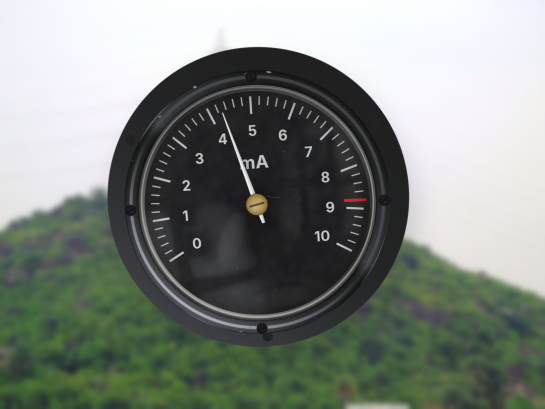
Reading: mA 4.3
